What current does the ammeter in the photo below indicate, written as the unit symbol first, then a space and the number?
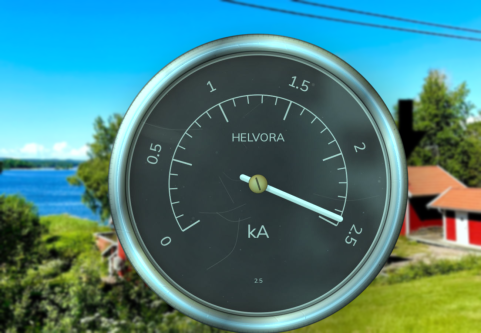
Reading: kA 2.45
